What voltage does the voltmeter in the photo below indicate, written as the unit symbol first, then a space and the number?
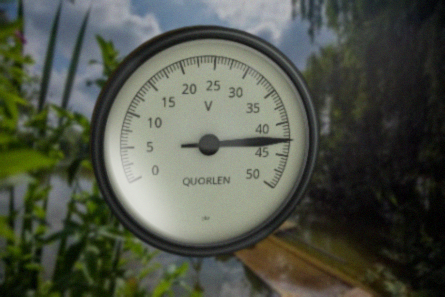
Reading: V 42.5
